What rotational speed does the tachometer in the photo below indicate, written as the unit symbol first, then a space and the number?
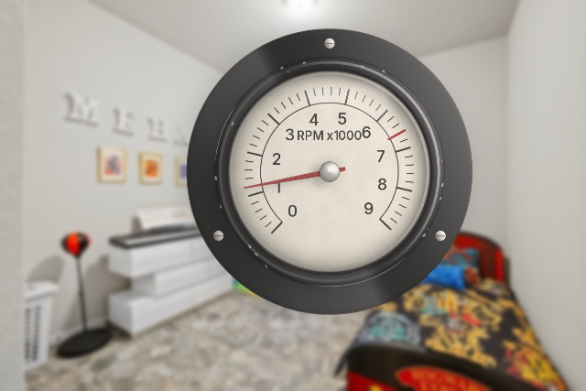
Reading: rpm 1200
